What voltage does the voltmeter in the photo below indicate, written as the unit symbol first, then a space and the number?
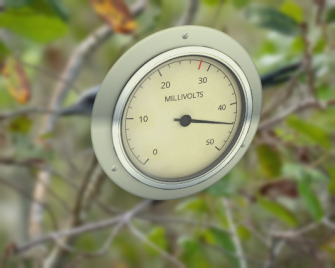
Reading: mV 44
